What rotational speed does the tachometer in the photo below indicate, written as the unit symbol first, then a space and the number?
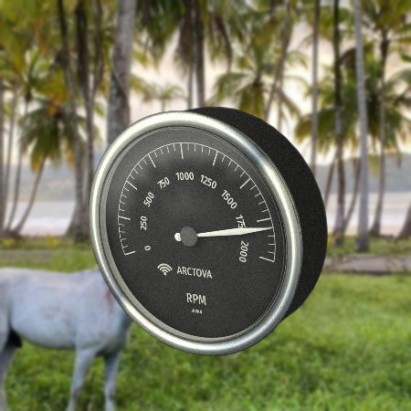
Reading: rpm 1800
